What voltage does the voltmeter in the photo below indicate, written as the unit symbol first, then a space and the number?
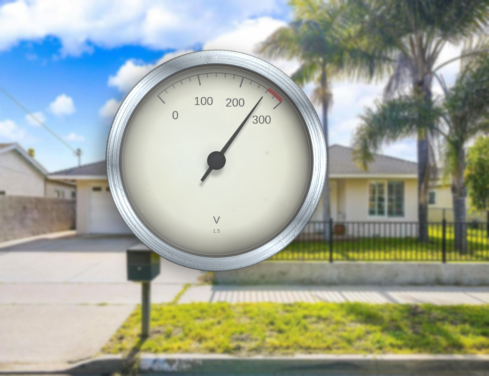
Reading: V 260
